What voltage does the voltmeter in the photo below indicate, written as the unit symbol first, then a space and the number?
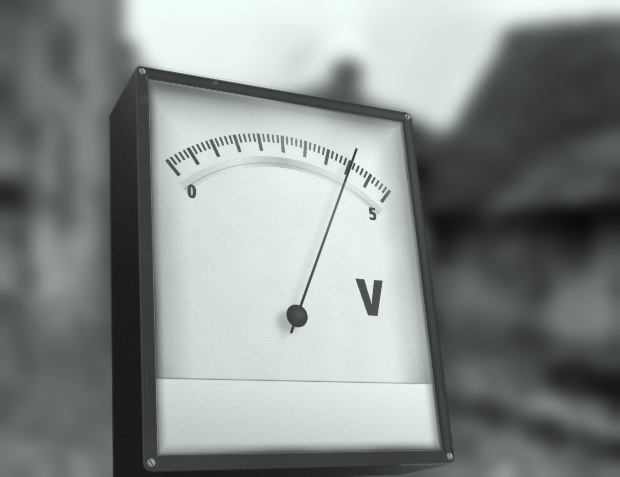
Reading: V 4
